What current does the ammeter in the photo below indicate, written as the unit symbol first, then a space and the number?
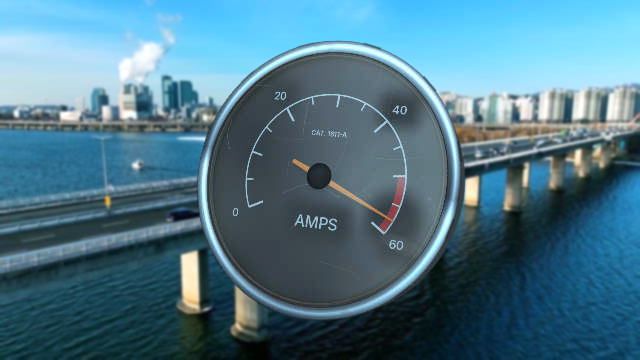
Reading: A 57.5
